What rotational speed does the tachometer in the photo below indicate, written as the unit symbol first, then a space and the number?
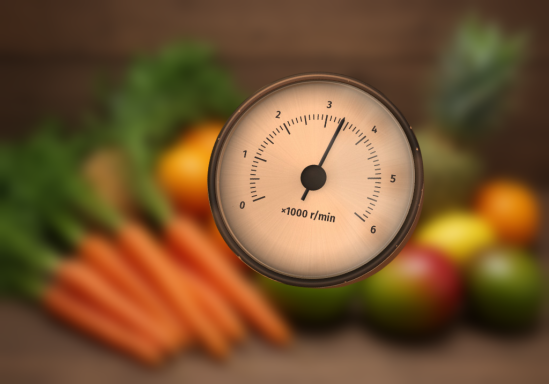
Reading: rpm 3400
